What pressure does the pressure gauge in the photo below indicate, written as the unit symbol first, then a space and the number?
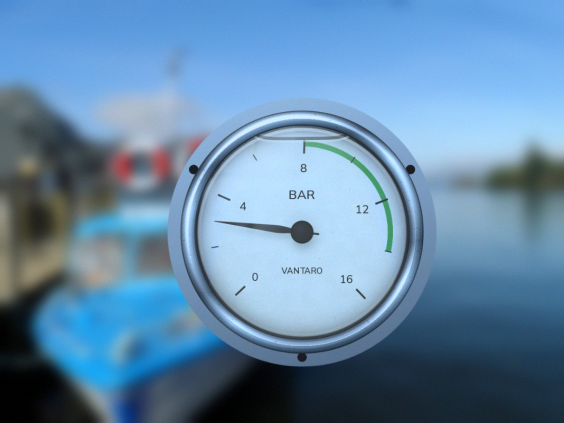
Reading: bar 3
